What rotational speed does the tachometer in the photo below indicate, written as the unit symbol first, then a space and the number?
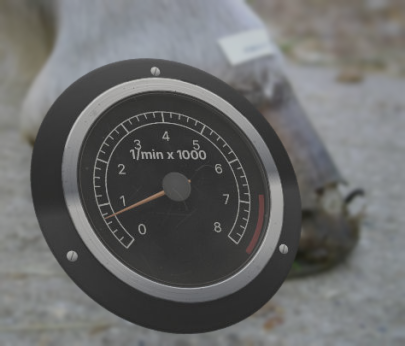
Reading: rpm 700
